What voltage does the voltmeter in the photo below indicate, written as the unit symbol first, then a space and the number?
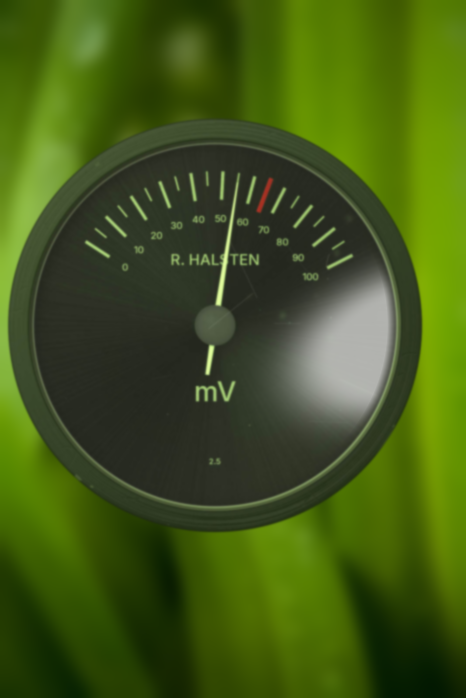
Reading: mV 55
